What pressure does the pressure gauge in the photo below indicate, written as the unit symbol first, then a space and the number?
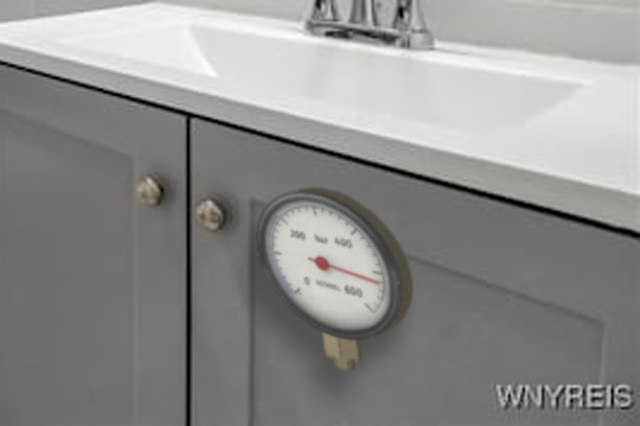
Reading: bar 520
